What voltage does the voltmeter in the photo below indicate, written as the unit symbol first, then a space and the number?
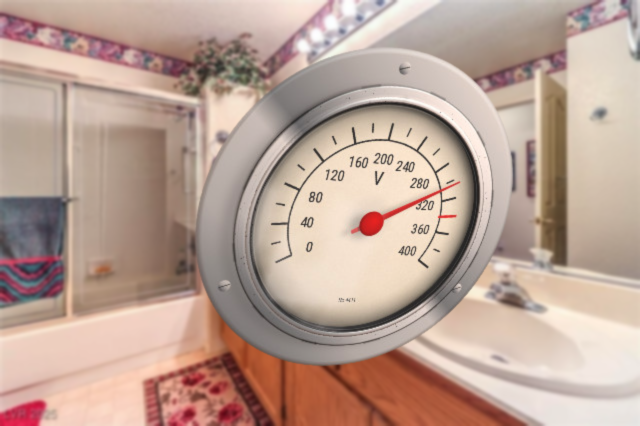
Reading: V 300
